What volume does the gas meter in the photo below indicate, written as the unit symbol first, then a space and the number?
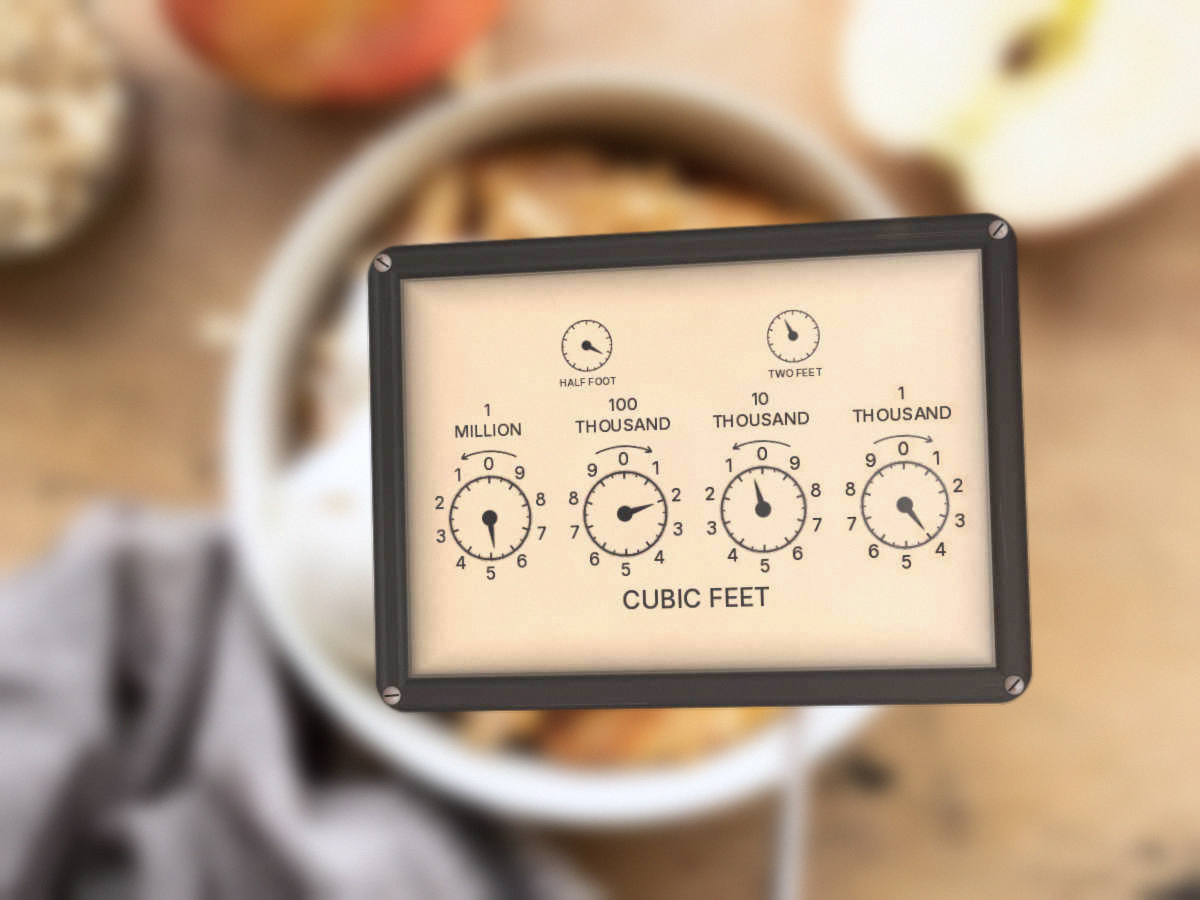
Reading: ft³ 520400
